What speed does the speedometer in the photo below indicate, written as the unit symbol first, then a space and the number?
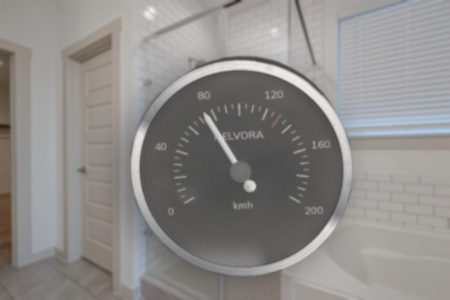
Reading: km/h 75
